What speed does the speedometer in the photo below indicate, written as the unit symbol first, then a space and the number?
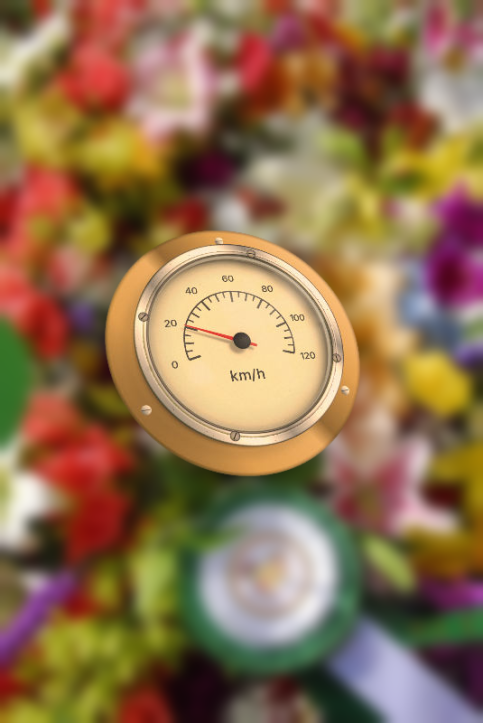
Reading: km/h 20
